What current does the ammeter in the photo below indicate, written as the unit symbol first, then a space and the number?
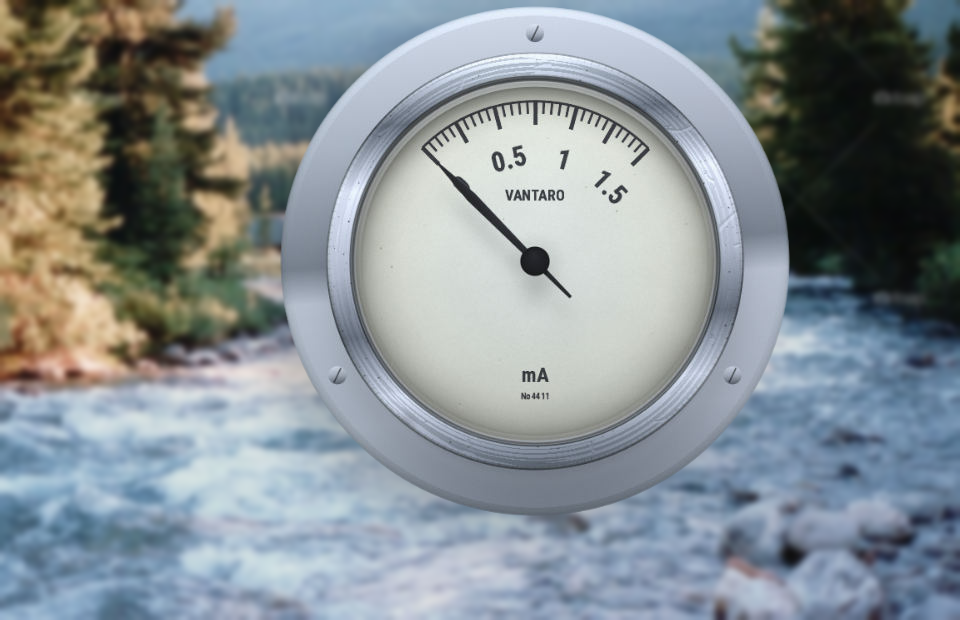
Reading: mA 0
